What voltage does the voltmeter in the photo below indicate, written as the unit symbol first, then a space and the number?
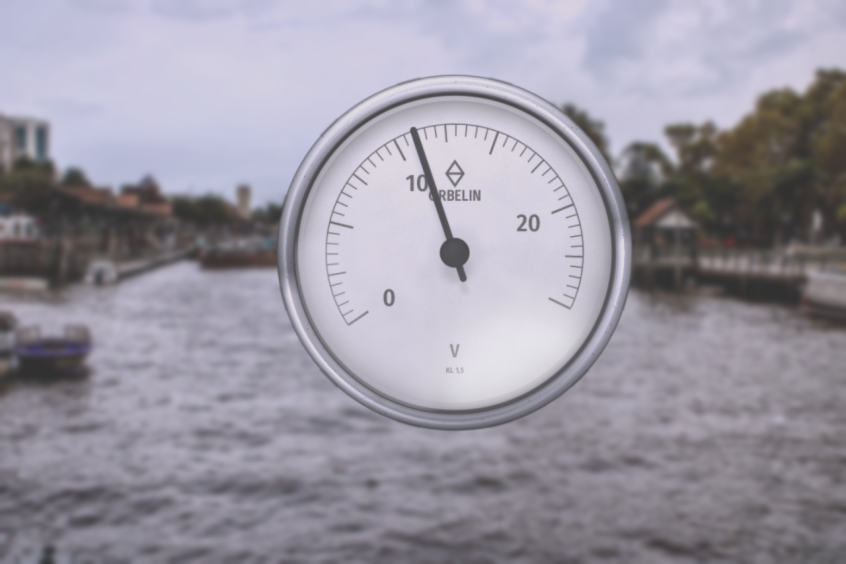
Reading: V 11
